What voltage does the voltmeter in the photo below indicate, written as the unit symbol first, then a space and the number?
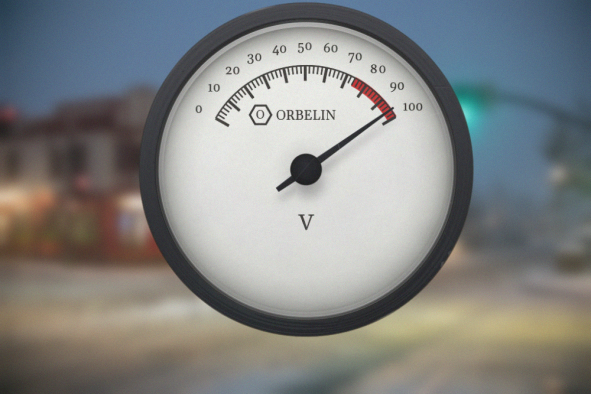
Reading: V 96
